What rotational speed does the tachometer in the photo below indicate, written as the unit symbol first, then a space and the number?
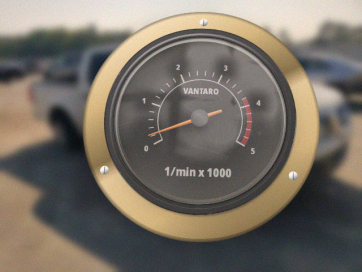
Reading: rpm 200
